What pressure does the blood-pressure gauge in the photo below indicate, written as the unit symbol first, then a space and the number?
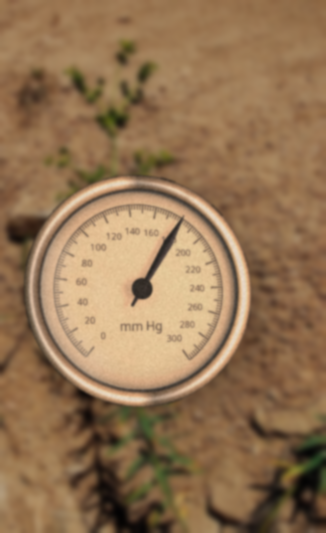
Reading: mmHg 180
